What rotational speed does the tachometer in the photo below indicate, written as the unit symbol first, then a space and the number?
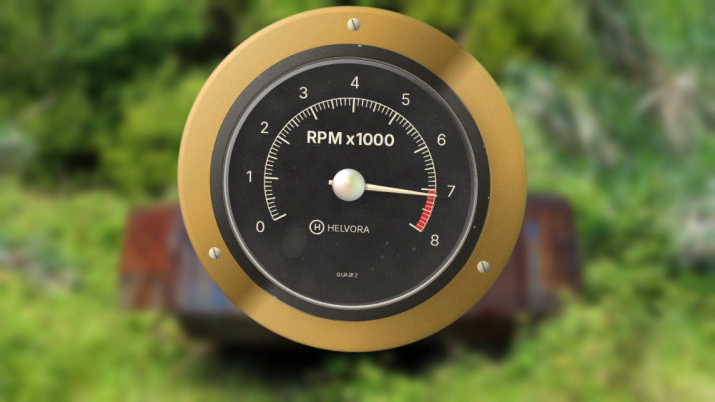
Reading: rpm 7100
